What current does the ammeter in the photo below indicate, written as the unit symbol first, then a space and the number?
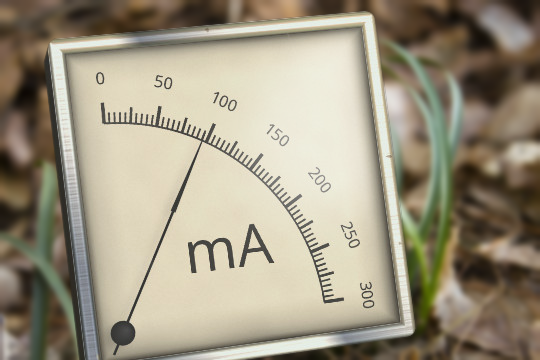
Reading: mA 95
